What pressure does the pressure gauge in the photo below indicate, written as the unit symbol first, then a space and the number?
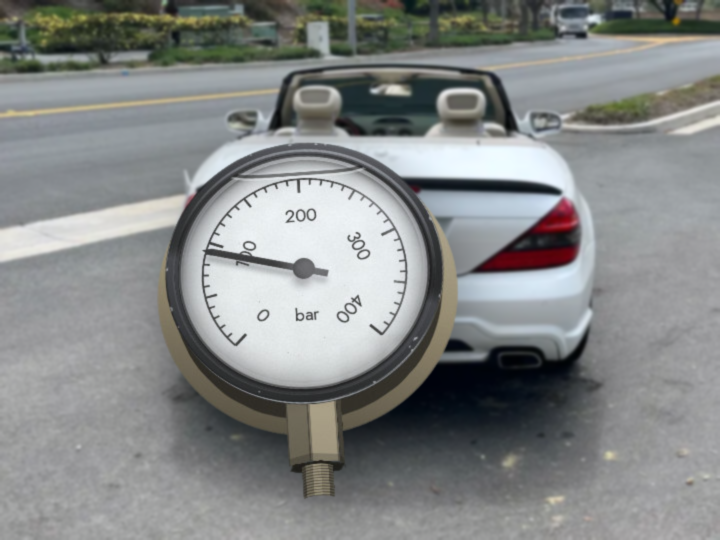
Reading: bar 90
